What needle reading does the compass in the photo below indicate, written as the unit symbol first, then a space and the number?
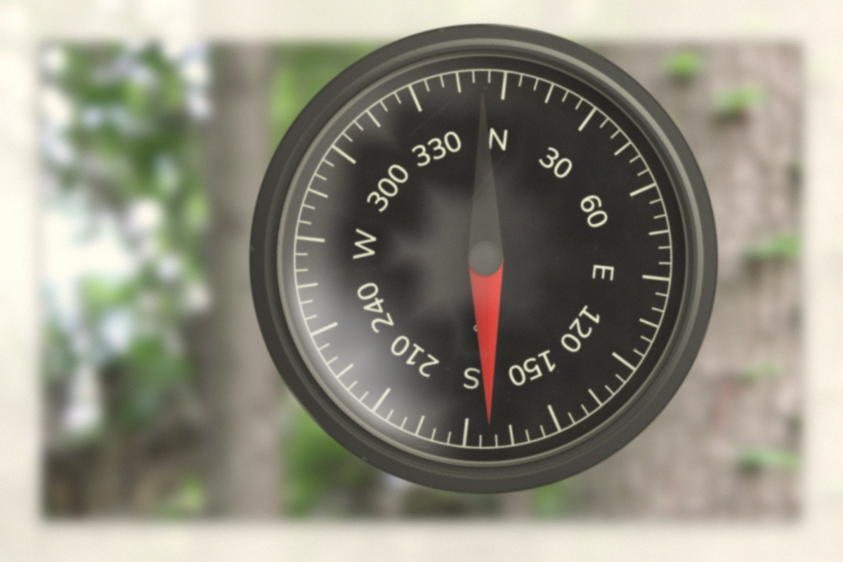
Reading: ° 172.5
